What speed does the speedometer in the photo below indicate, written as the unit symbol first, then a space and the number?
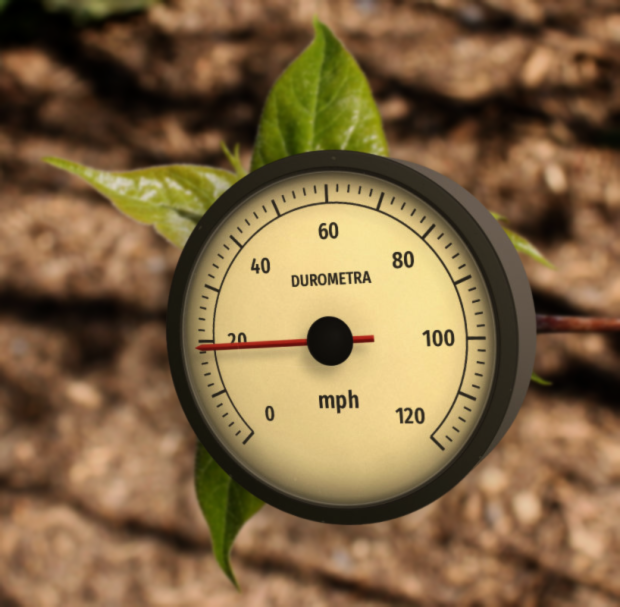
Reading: mph 19
